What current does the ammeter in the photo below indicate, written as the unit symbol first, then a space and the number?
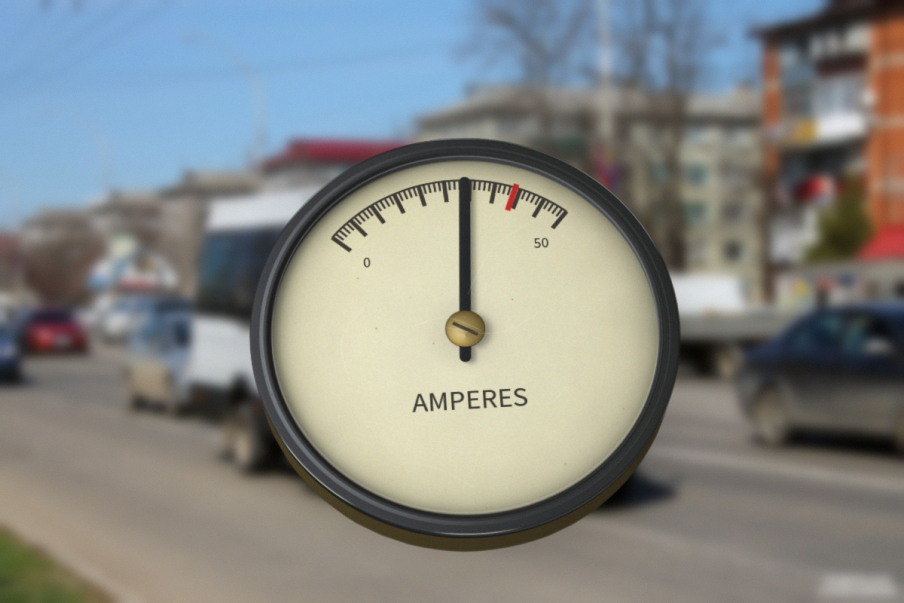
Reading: A 29
